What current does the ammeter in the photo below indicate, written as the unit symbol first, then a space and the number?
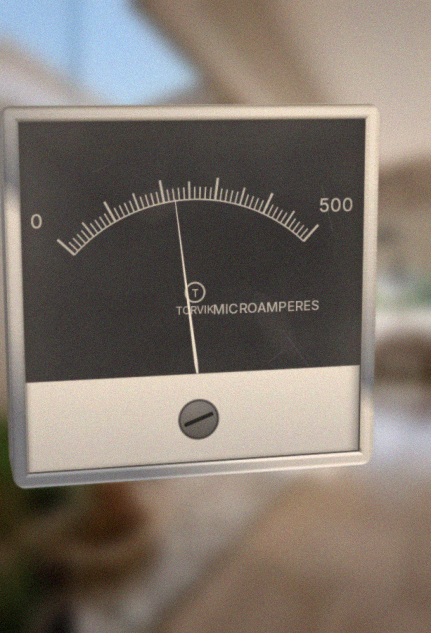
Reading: µA 220
